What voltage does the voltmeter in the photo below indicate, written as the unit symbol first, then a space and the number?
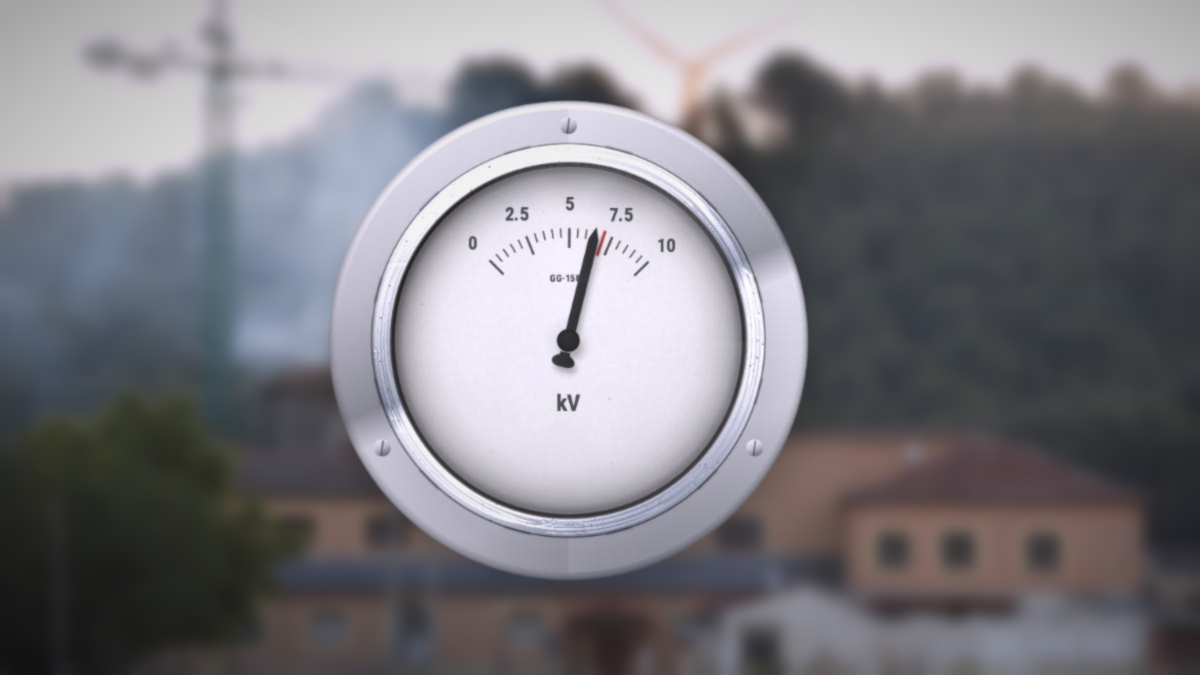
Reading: kV 6.5
